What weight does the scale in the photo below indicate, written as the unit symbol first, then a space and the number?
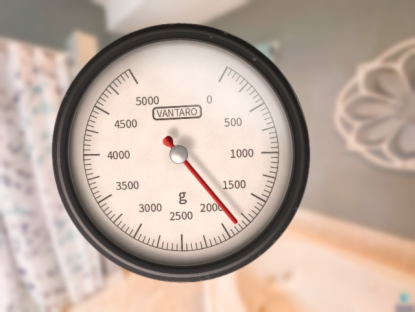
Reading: g 1850
